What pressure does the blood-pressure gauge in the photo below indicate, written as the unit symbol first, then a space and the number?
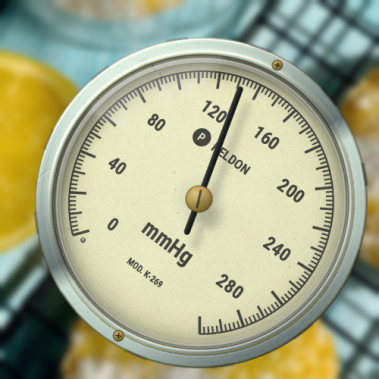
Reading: mmHg 132
